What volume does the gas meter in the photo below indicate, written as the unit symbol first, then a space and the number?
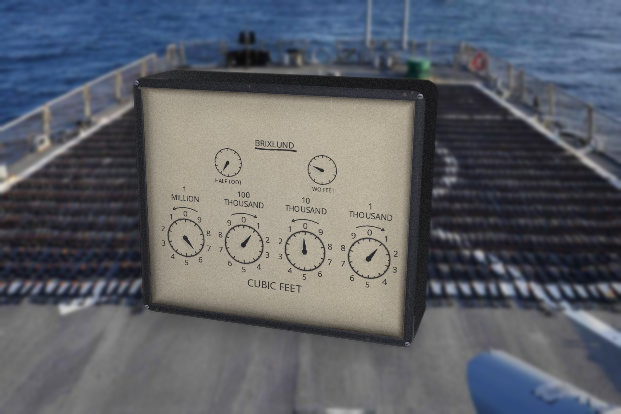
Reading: ft³ 610100
